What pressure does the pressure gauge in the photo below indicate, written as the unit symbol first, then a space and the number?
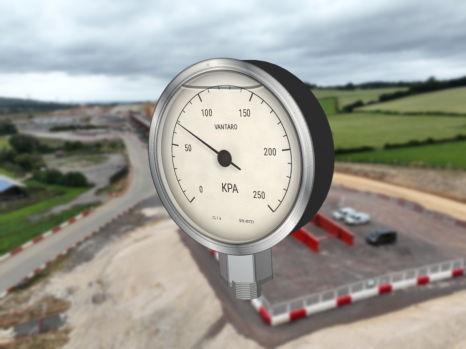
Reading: kPa 70
